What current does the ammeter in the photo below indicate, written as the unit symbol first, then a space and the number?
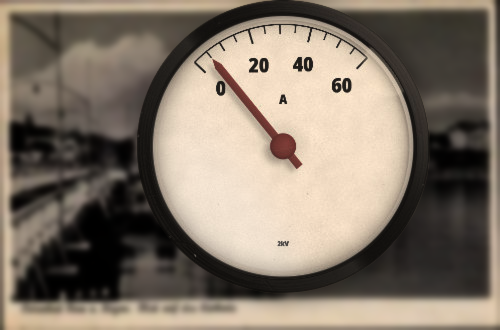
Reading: A 5
